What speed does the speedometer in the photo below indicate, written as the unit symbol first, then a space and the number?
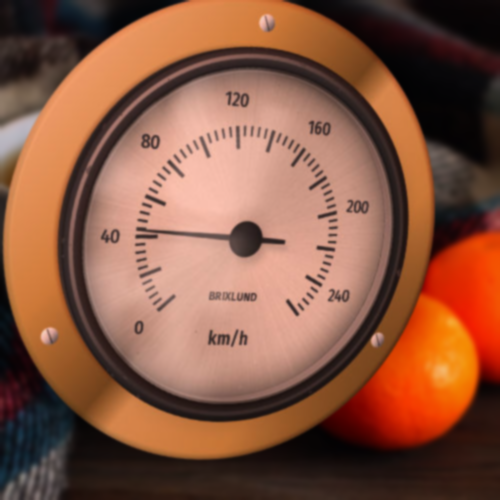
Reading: km/h 44
